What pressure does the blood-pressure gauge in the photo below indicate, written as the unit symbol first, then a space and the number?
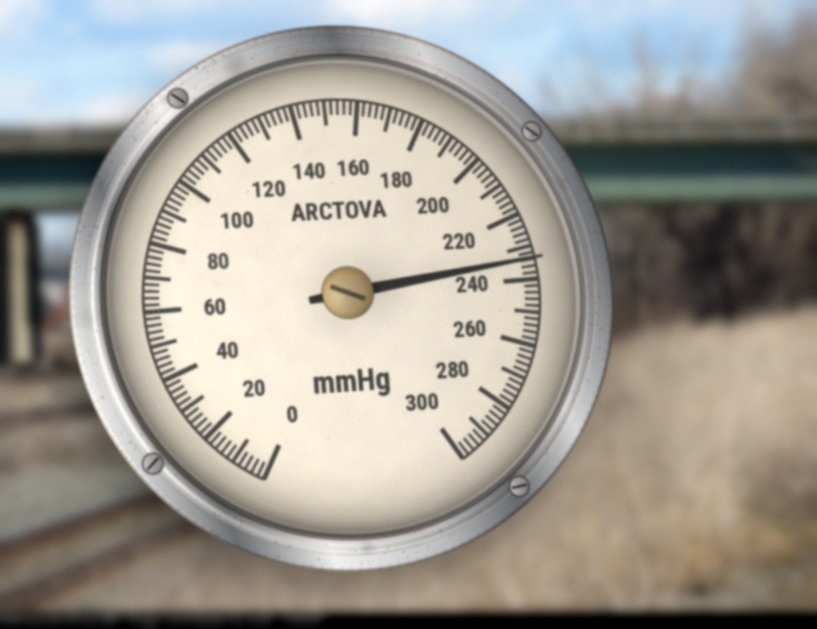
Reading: mmHg 234
